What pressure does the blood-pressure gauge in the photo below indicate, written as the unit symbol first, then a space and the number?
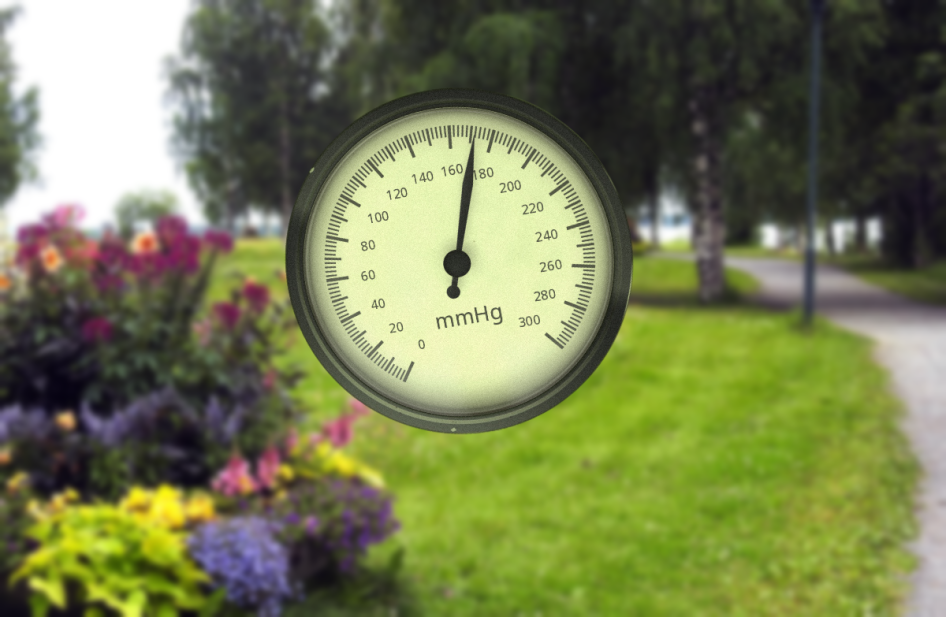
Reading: mmHg 172
